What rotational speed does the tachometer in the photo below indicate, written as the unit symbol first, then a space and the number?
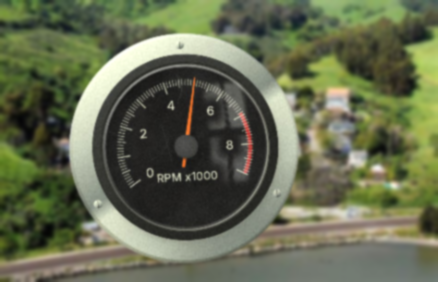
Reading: rpm 5000
